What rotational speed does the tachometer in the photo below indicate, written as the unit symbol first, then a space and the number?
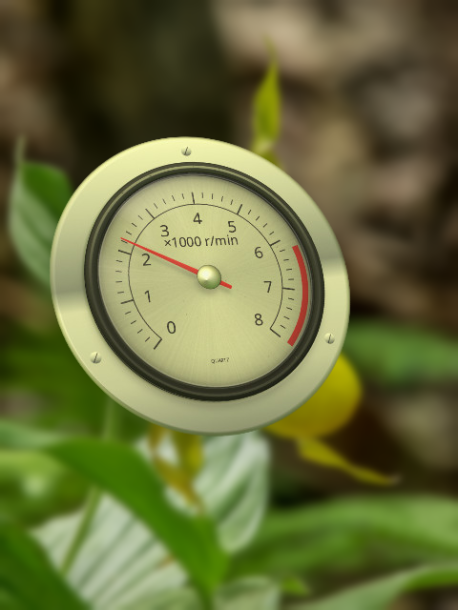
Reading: rpm 2200
